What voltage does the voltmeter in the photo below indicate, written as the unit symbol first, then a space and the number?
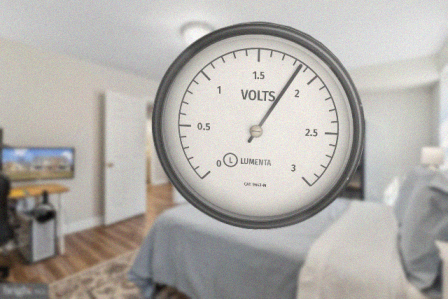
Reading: V 1.85
